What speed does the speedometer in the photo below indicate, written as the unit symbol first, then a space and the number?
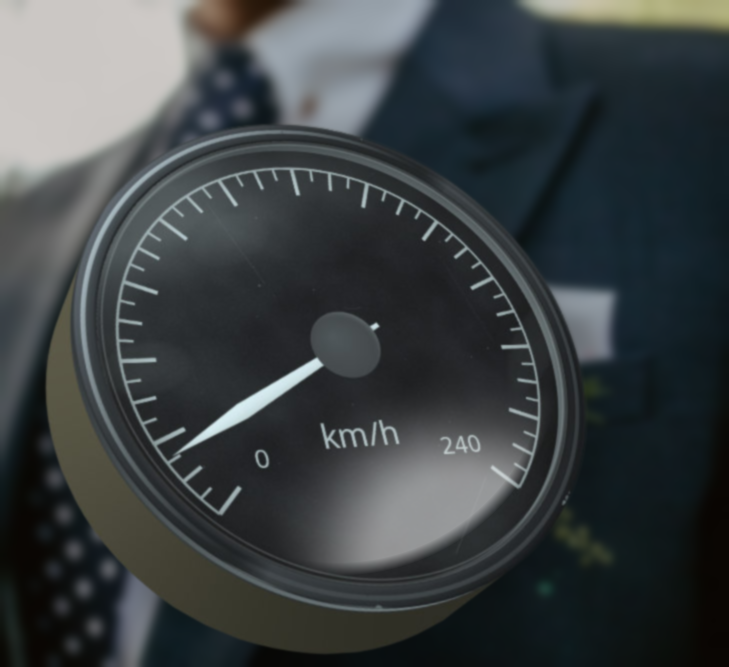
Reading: km/h 15
